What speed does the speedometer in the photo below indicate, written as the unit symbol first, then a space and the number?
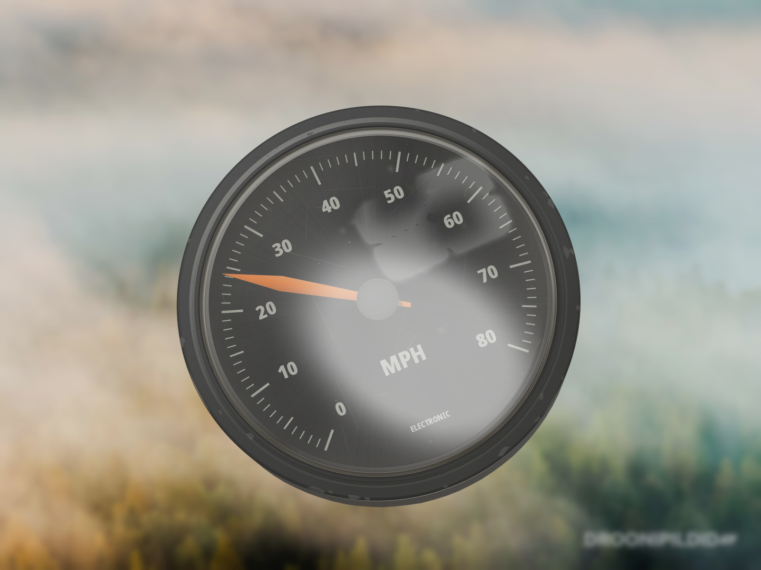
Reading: mph 24
